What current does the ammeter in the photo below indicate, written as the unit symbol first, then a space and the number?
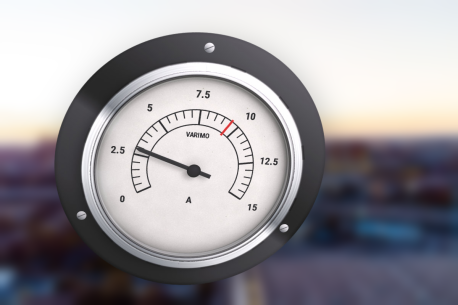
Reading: A 3
